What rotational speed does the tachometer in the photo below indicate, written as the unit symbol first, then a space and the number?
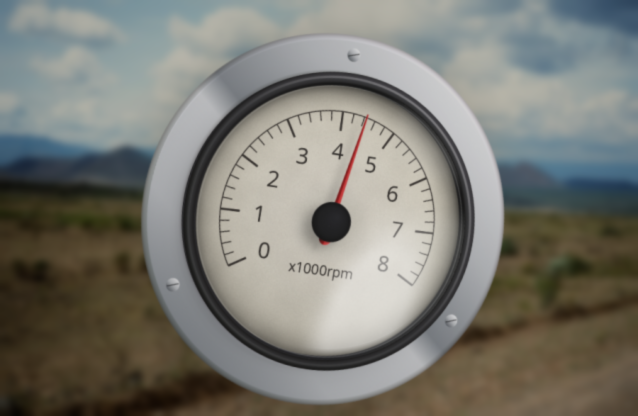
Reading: rpm 4400
